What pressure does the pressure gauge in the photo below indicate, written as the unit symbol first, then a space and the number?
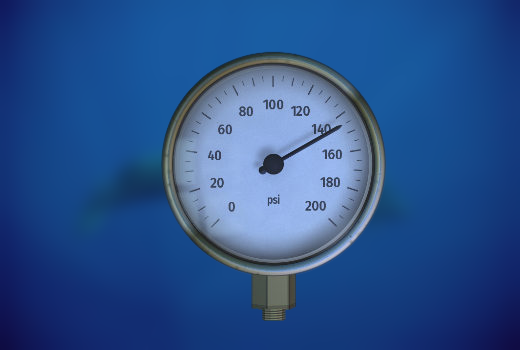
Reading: psi 145
